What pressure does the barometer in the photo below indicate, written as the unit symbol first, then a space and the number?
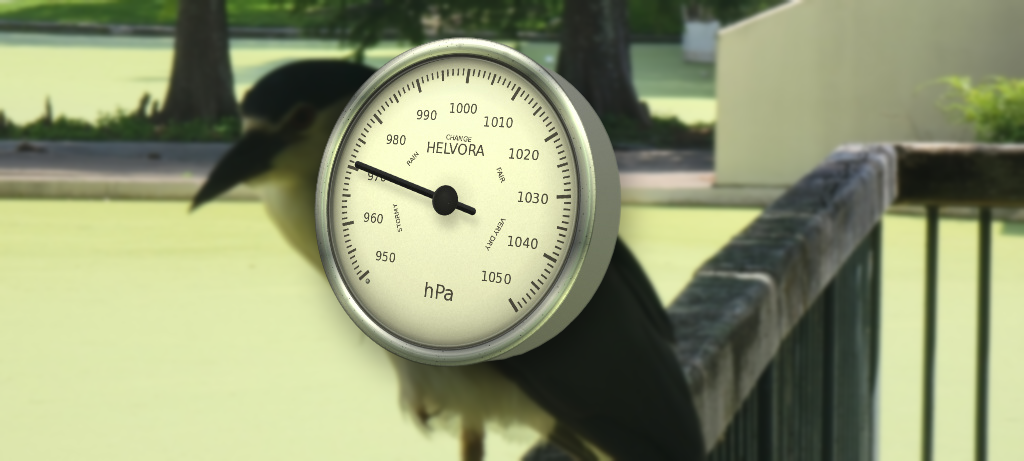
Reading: hPa 971
